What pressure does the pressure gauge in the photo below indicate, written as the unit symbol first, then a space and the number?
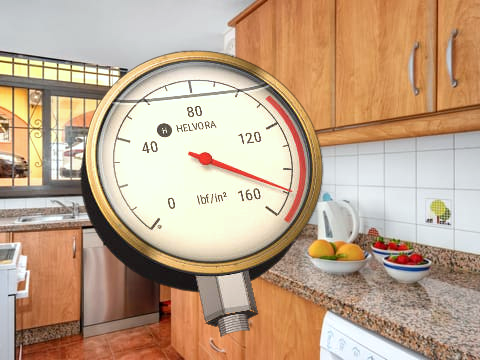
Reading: psi 150
